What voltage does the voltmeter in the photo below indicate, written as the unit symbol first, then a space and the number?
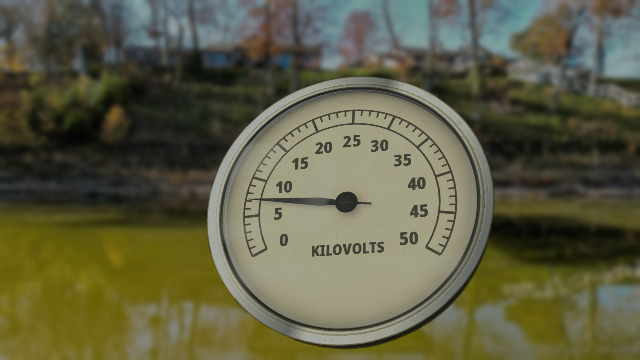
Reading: kV 7
